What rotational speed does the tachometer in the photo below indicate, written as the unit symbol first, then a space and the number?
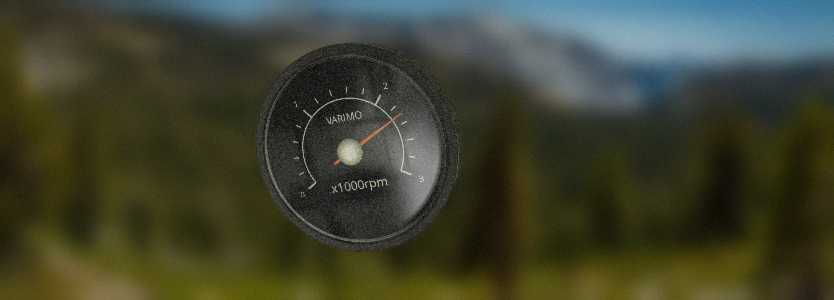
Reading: rpm 2300
